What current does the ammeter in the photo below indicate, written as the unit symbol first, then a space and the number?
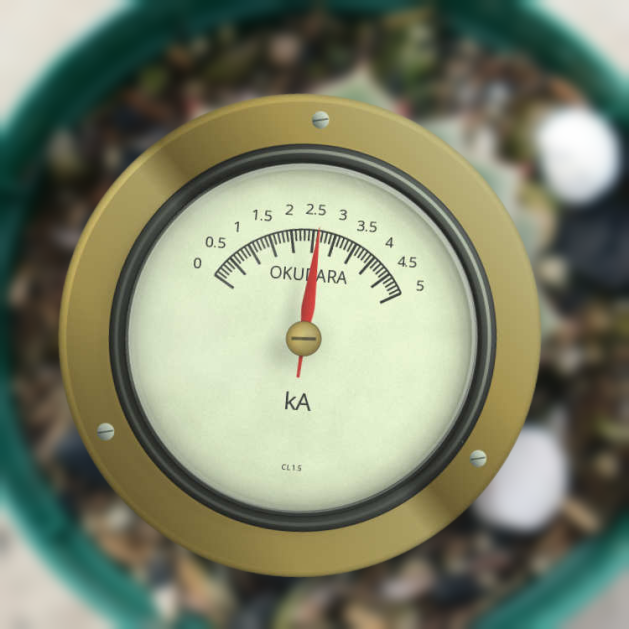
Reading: kA 2.6
